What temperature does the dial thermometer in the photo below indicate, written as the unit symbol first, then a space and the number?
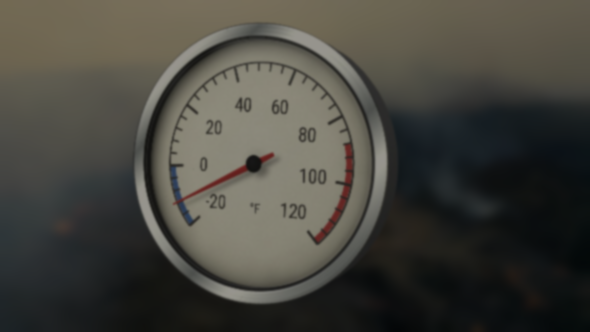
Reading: °F -12
